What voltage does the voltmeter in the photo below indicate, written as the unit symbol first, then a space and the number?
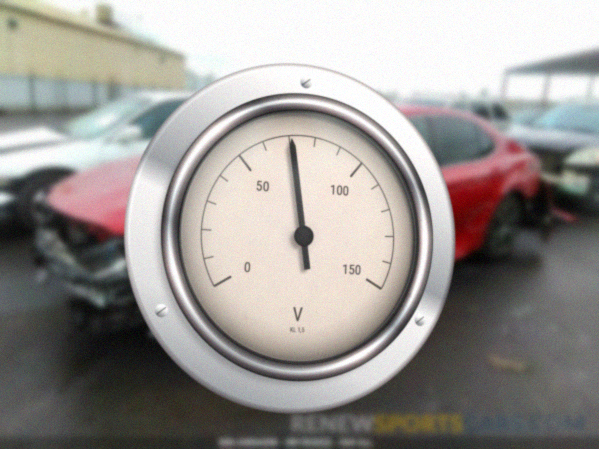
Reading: V 70
